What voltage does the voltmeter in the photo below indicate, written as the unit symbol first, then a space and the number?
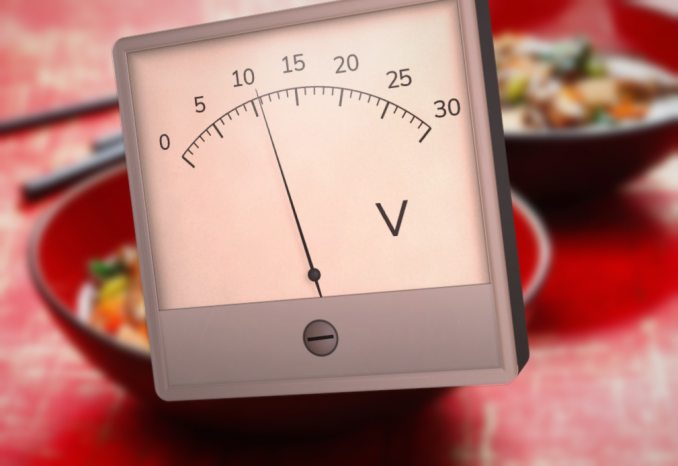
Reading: V 11
